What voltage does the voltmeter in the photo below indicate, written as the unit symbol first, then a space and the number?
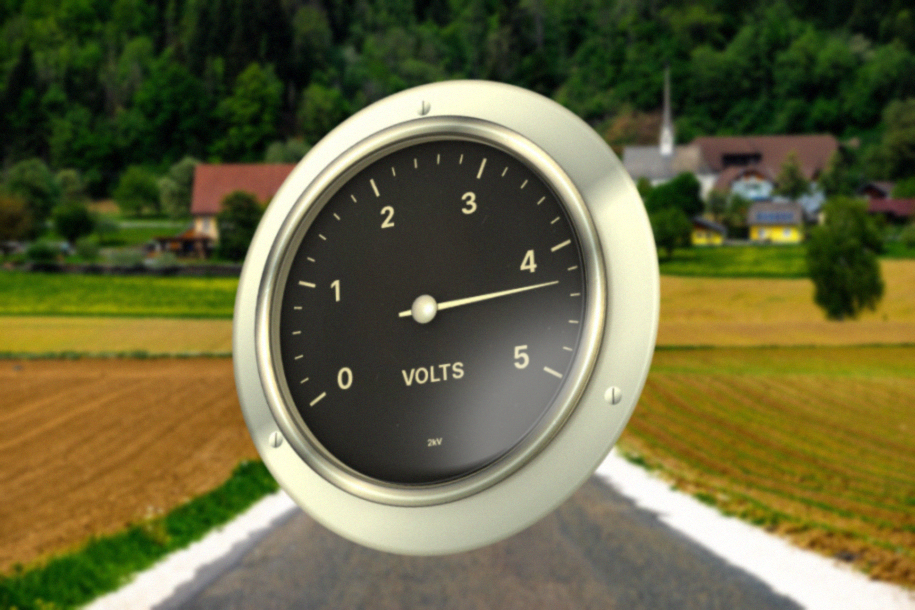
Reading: V 4.3
